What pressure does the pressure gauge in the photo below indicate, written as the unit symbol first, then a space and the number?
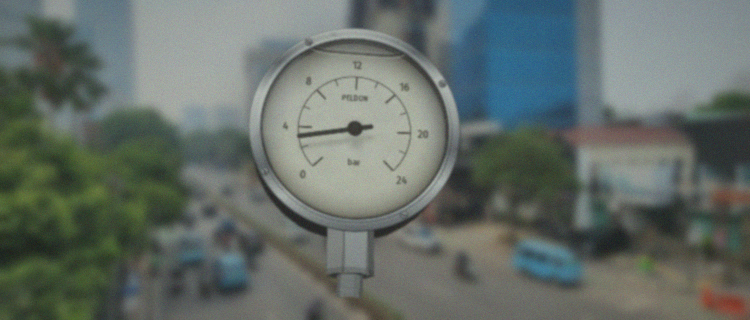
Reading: bar 3
